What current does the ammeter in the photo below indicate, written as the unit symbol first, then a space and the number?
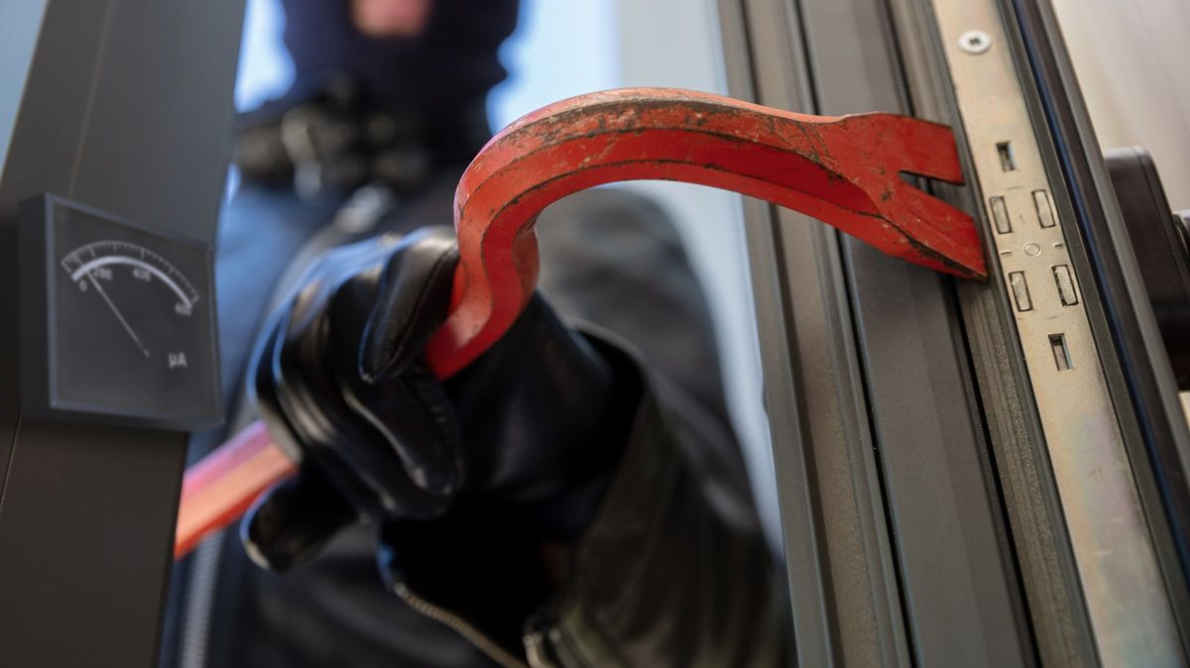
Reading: µA 100
